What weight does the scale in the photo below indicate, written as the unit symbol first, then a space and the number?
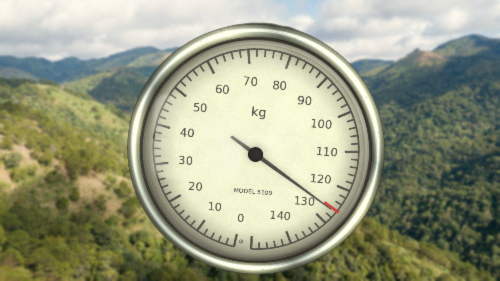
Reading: kg 126
